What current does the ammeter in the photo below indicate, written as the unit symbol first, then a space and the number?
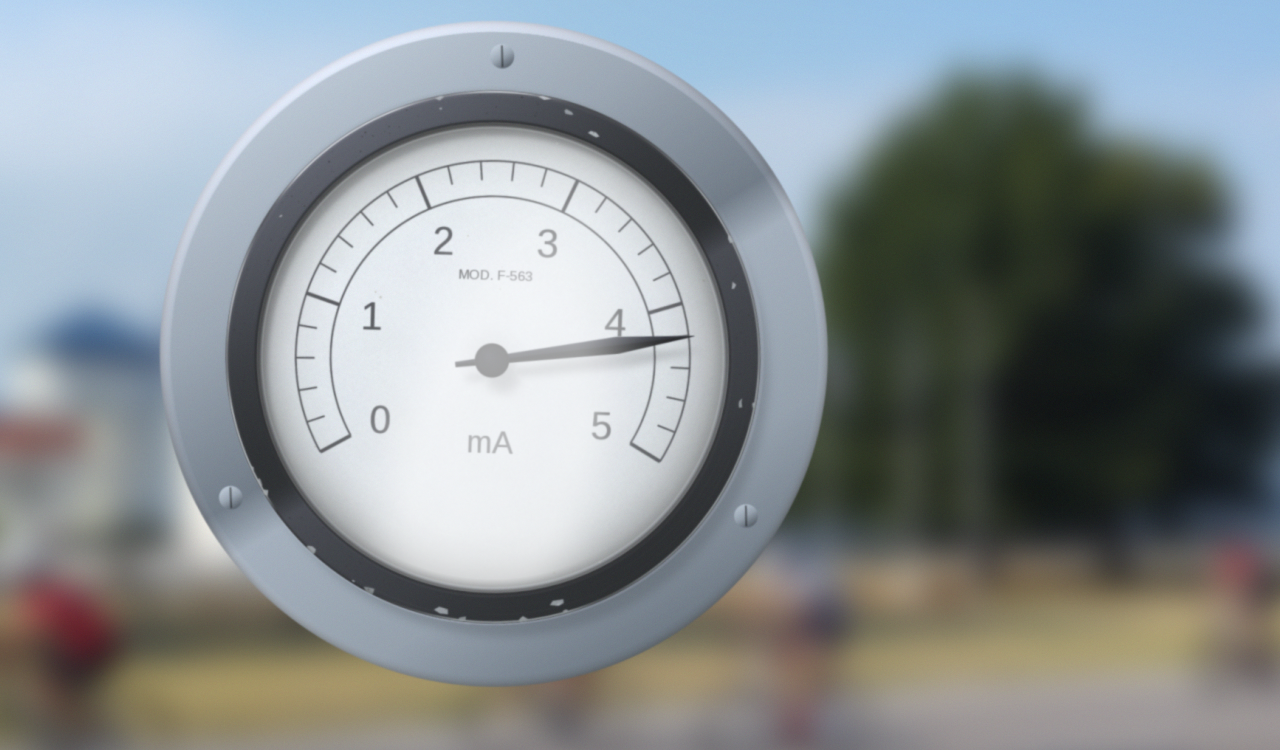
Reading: mA 4.2
